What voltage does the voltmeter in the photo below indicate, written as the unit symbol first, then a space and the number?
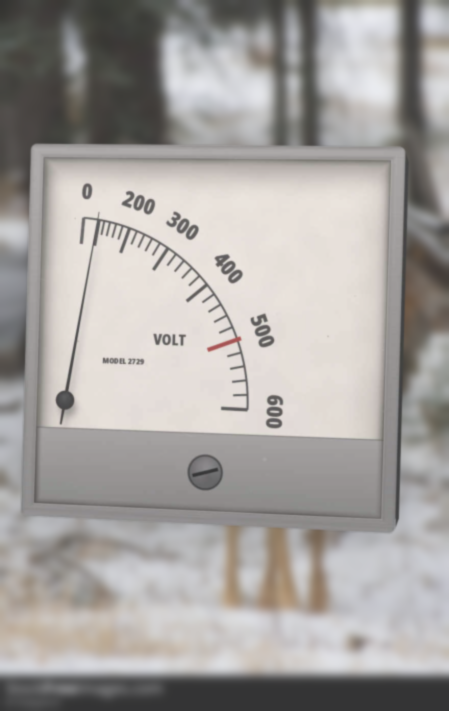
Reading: V 100
